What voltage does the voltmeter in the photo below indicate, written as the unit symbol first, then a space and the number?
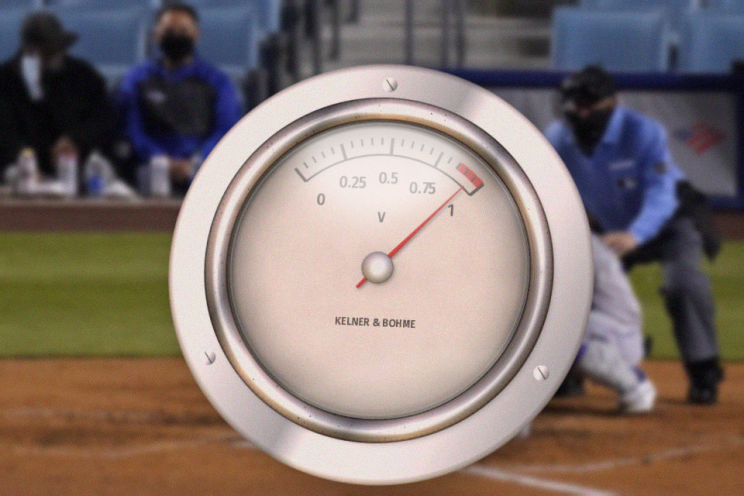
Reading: V 0.95
